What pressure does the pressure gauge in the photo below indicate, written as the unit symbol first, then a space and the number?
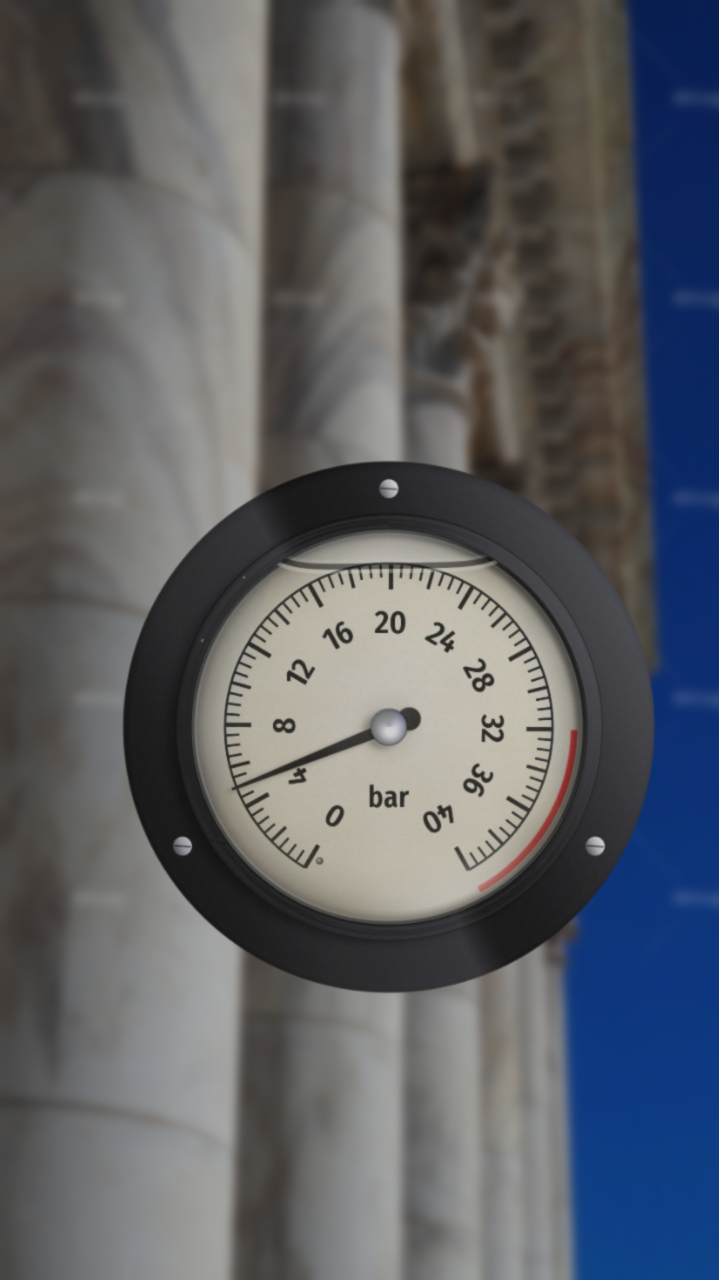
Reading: bar 5
